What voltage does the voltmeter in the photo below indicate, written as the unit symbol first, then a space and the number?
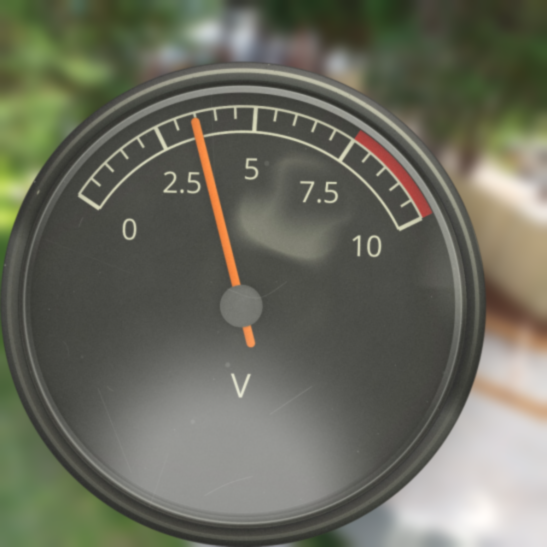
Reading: V 3.5
